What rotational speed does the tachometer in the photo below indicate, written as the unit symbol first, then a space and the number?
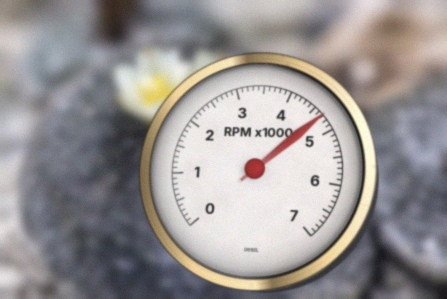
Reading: rpm 4700
